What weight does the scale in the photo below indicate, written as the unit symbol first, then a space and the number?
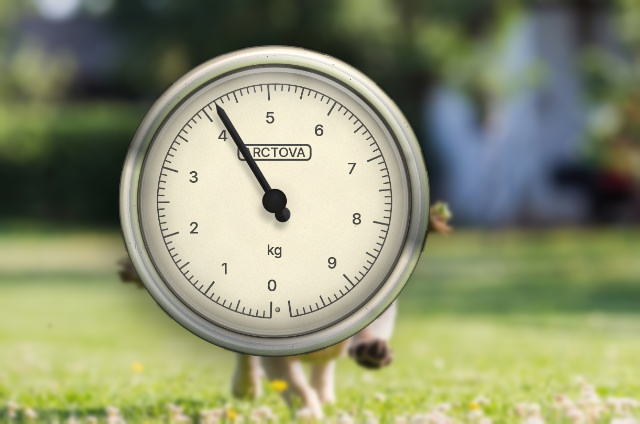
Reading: kg 4.2
